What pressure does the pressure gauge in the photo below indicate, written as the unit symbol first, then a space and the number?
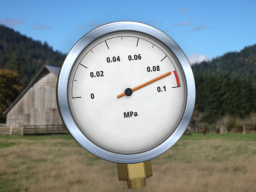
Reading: MPa 0.09
